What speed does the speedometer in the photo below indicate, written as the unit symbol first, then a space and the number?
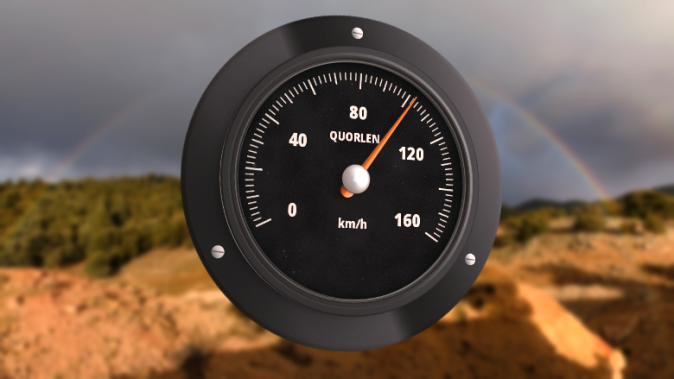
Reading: km/h 102
